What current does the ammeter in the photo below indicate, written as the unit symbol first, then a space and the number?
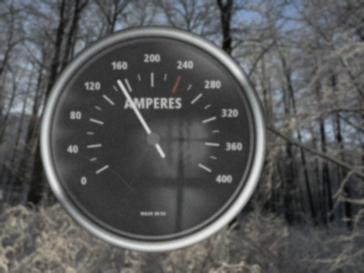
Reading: A 150
